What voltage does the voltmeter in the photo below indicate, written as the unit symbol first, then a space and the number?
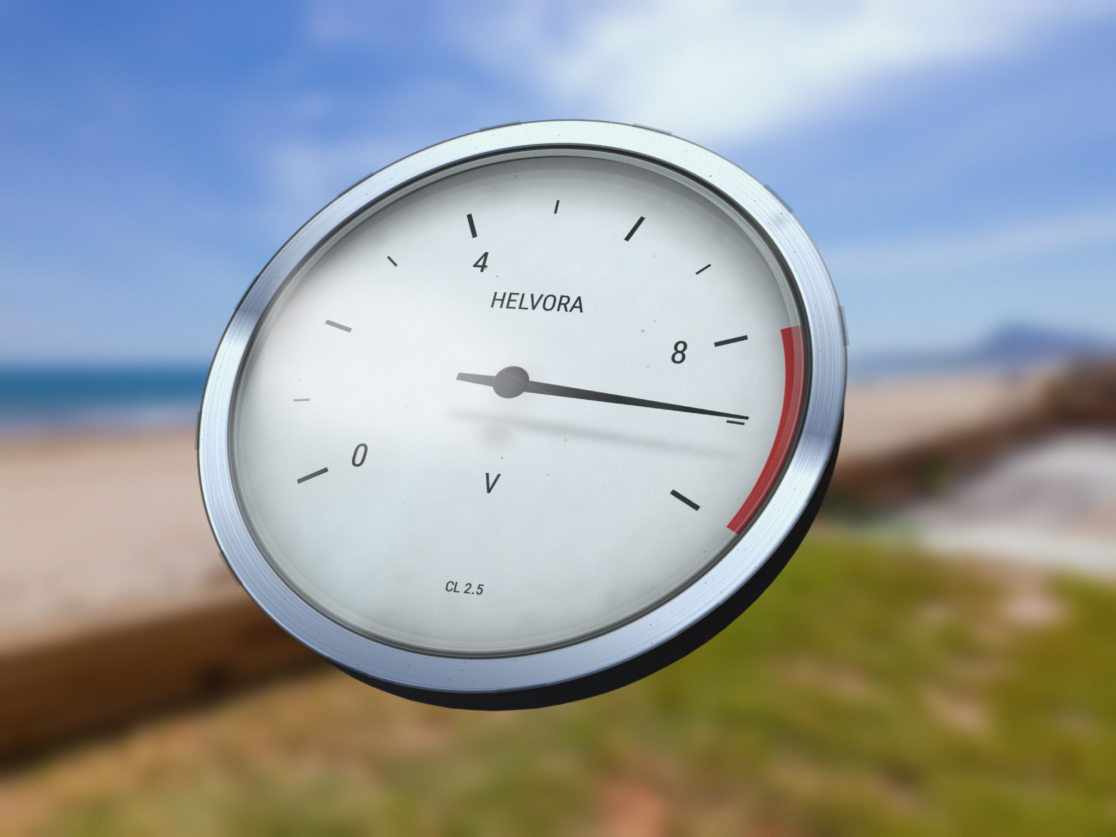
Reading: V 9
